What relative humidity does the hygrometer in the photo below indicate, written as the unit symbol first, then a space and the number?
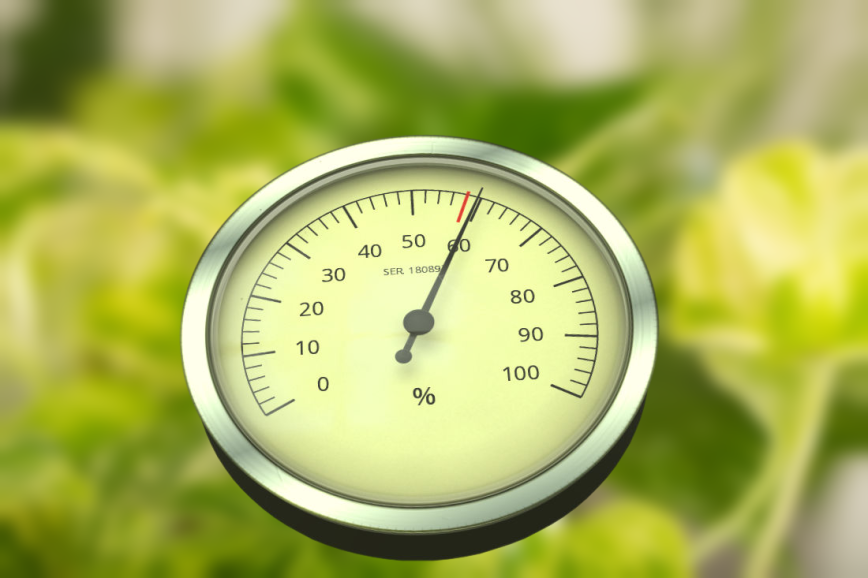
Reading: % 60
